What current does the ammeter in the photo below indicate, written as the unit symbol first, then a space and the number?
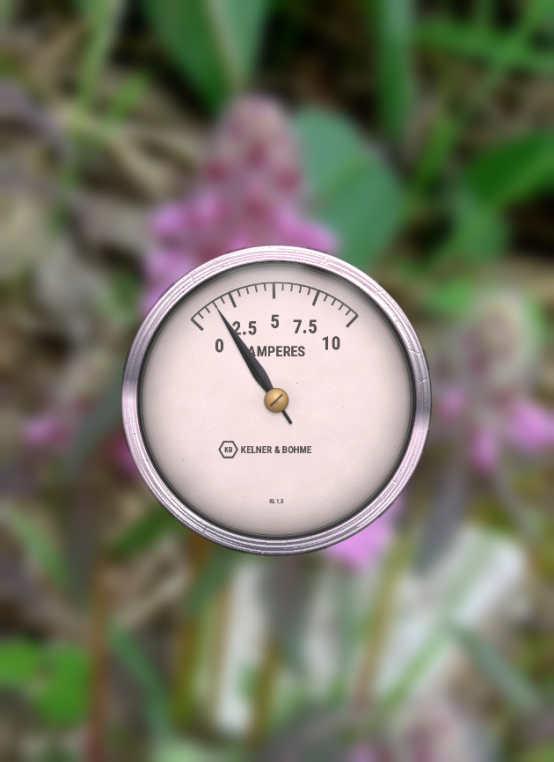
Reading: A 1.5
